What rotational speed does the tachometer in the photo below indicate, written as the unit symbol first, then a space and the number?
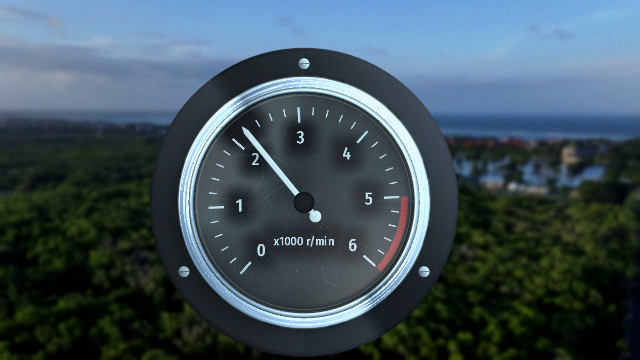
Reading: rpm 2200
